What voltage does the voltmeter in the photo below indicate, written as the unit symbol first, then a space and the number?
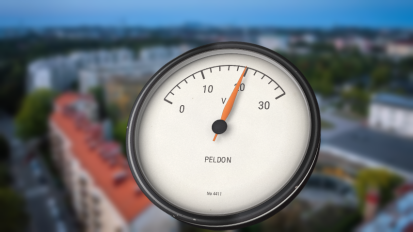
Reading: V 20
